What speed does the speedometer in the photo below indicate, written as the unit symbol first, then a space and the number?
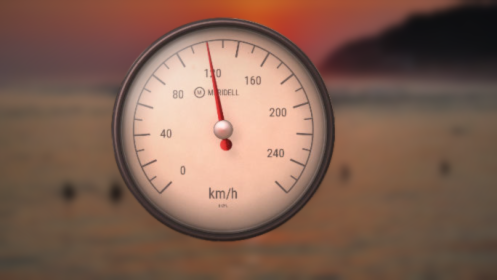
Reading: km/h 120
